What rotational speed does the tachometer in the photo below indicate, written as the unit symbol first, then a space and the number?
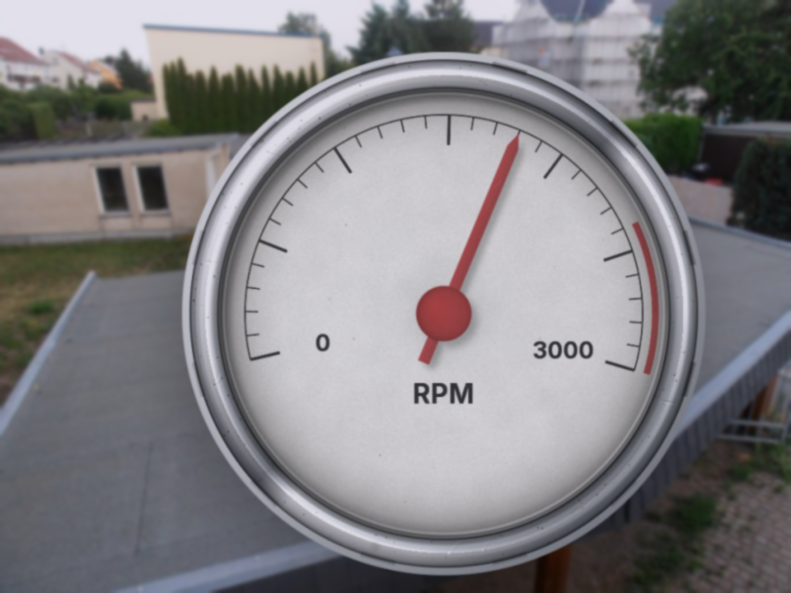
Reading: rpm 1800
